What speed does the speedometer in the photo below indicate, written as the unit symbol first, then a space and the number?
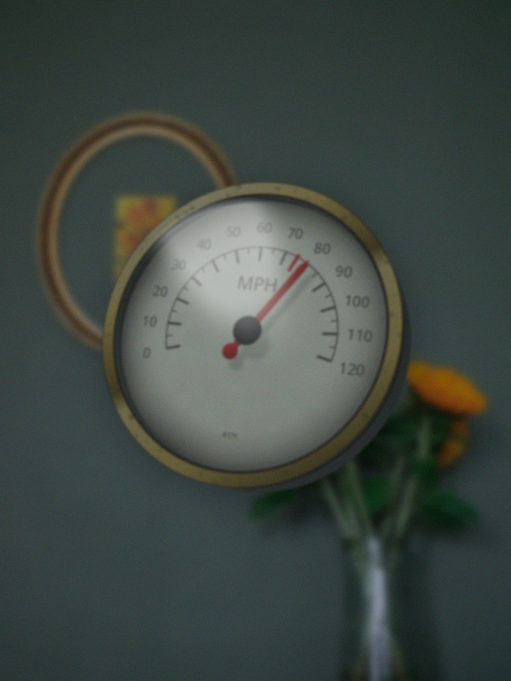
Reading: mph 80
